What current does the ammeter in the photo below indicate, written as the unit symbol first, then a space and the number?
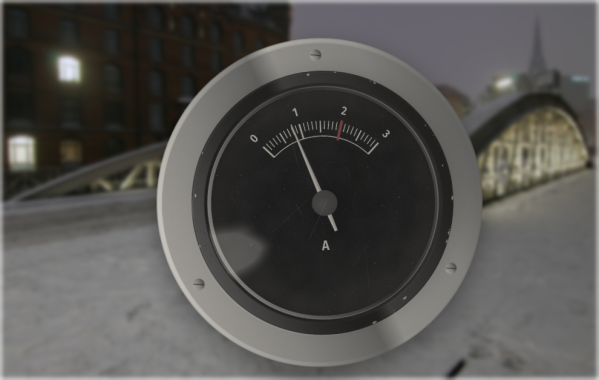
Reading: A 0.8
